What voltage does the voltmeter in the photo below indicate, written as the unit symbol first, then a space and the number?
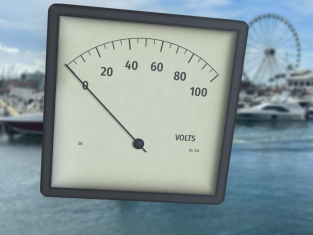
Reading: V 0
